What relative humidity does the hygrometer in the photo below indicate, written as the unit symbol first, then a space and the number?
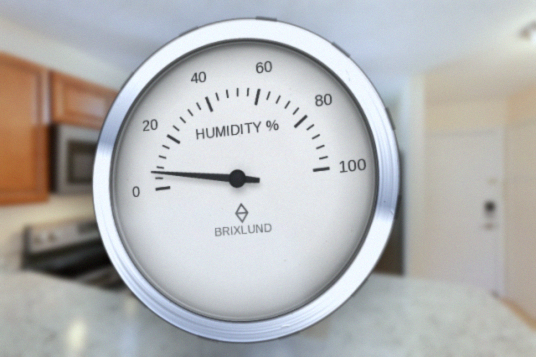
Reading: % 6
